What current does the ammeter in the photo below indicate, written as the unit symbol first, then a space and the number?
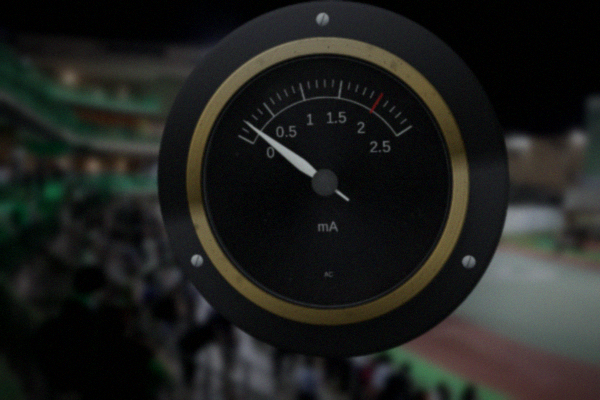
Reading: mA 0.2
